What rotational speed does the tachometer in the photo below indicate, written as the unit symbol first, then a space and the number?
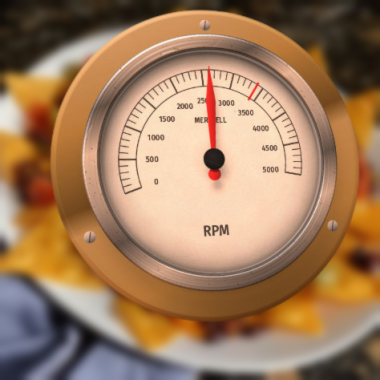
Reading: rpm 2600
